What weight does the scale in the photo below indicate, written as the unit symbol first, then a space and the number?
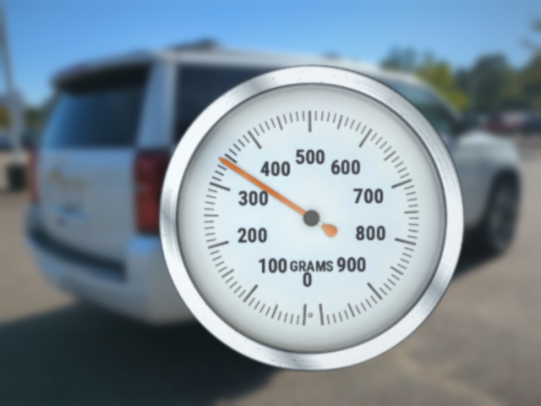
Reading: g 340
